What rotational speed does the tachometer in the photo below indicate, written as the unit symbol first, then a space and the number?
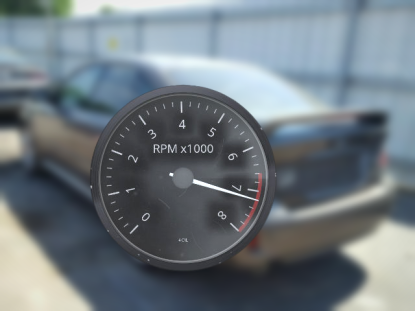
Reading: rpm 7200
